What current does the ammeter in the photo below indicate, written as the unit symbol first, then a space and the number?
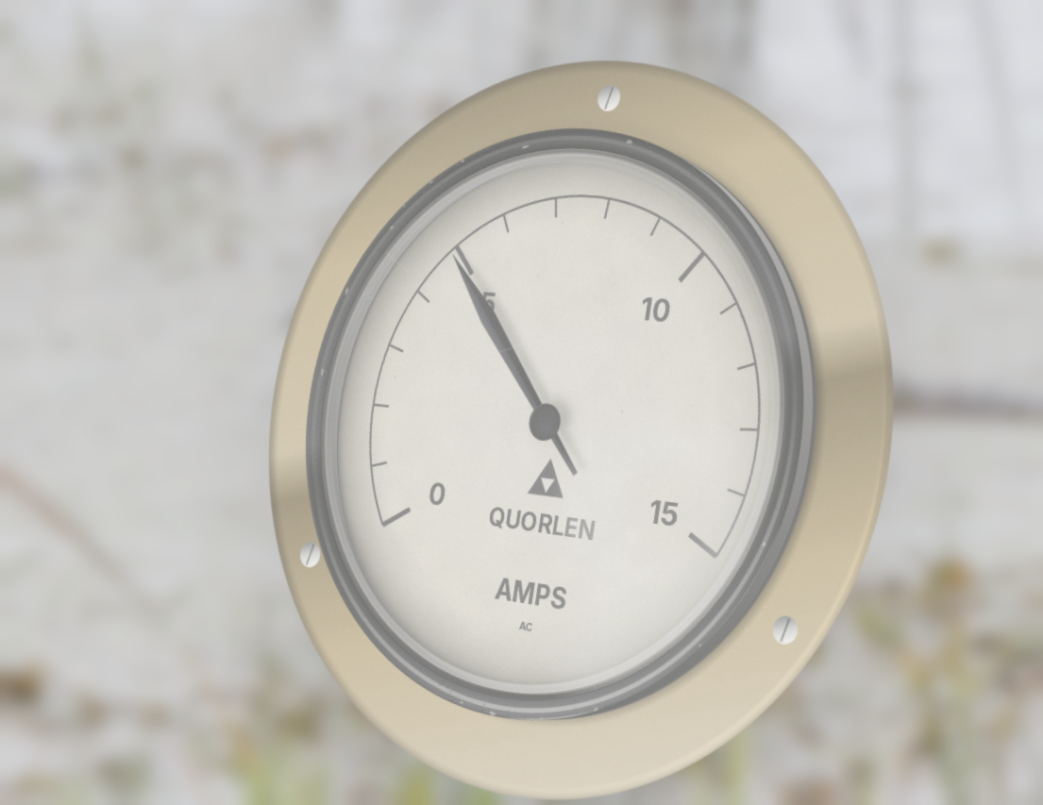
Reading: A 5
